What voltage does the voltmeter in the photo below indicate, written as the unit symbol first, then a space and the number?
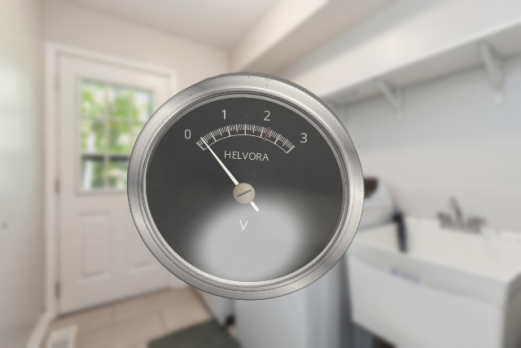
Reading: V 0.25
